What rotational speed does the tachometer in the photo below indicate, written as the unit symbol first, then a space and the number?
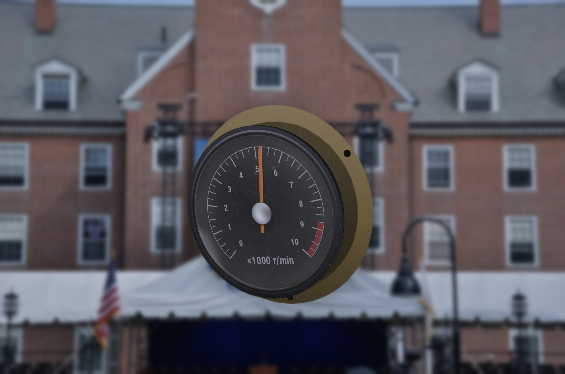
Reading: rpm 5250
